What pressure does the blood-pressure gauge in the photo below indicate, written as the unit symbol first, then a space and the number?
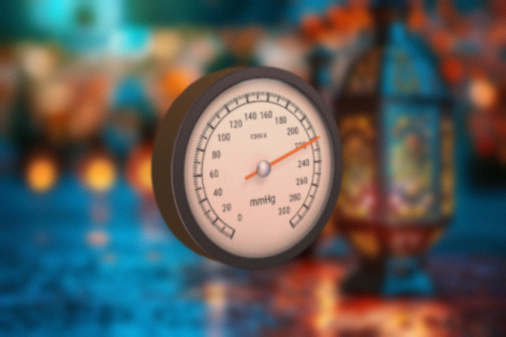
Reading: mmHg 220
